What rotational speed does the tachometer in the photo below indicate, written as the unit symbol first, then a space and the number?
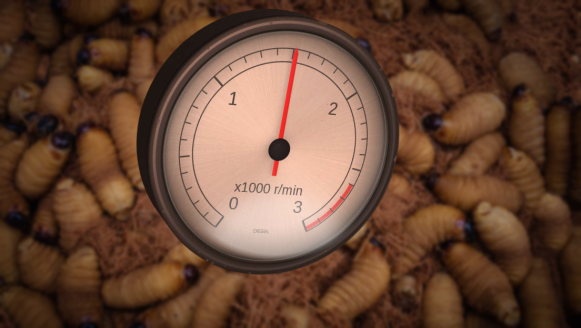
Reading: rpm 1500
